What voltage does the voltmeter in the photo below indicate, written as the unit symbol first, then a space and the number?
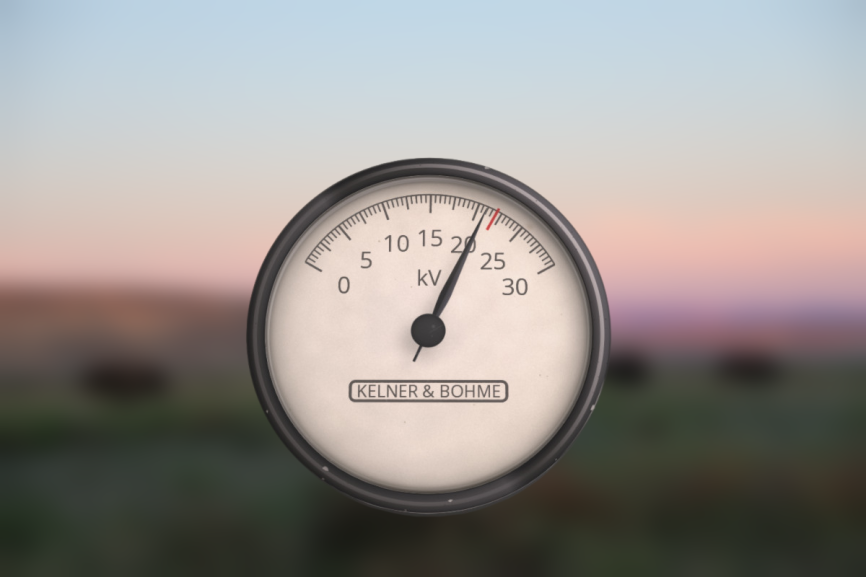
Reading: kV 21
